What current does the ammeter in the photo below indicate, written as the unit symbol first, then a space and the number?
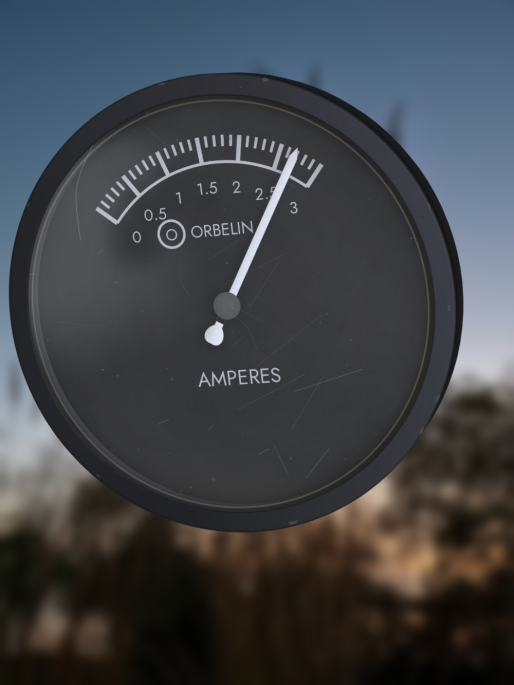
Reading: A 2.7
